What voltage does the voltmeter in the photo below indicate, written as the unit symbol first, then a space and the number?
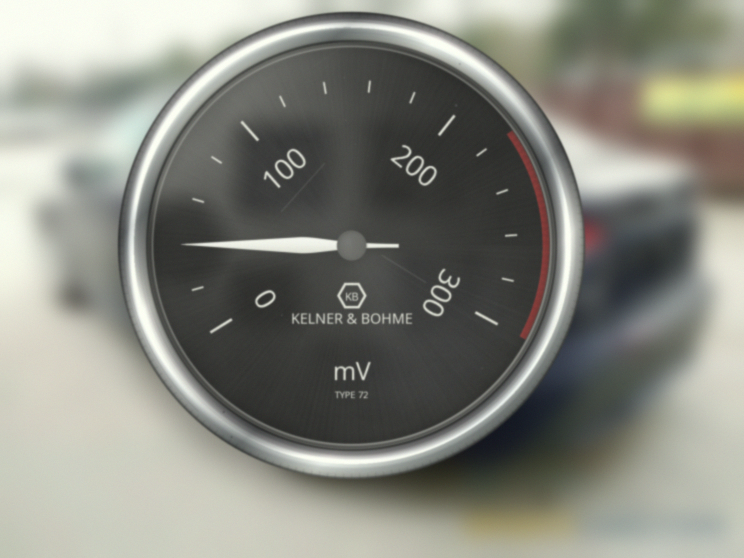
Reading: mV 40
